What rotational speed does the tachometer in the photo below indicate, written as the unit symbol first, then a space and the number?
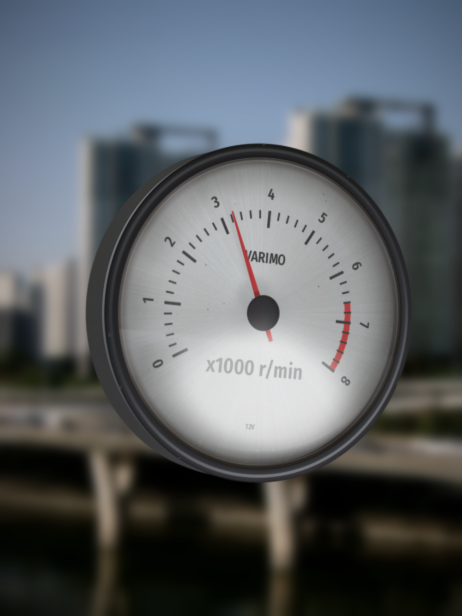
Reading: rpm 3200
